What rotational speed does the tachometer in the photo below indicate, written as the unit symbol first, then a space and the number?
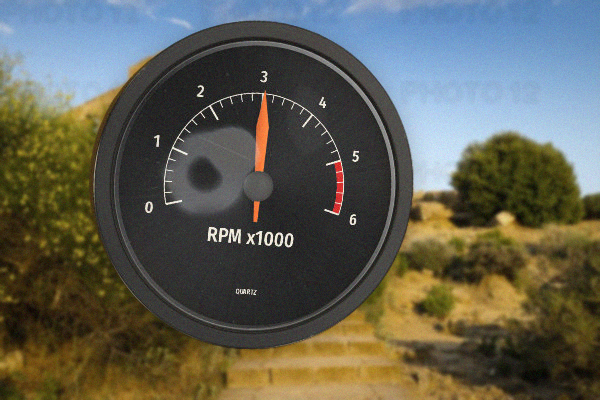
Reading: rpm 3000
